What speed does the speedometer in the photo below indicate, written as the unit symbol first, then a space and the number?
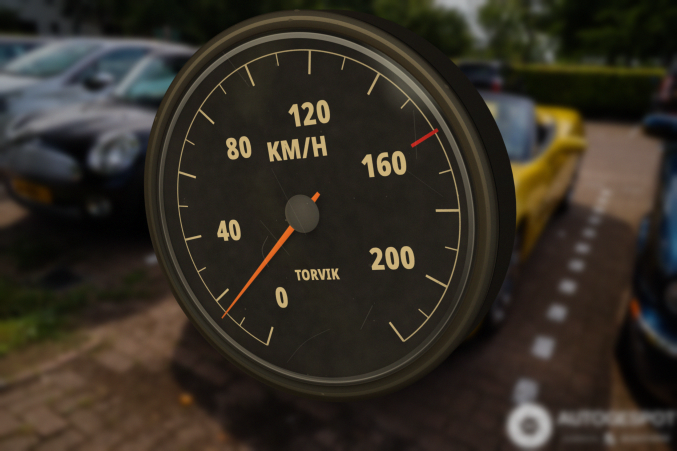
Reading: km/h 15
